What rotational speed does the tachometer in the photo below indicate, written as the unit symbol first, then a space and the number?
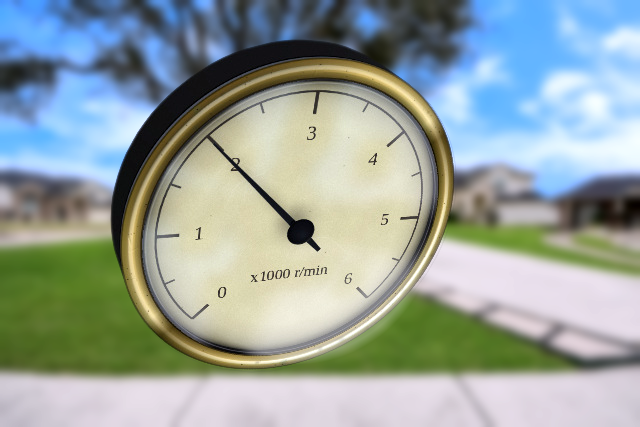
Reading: rpm 2000
